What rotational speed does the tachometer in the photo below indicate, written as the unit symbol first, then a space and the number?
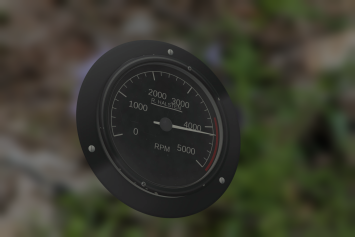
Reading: rpm 4200
